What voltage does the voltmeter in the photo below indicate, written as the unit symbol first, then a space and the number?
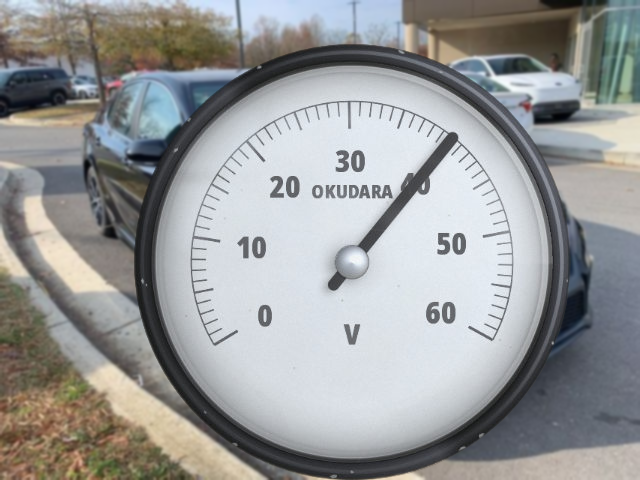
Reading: V 40
